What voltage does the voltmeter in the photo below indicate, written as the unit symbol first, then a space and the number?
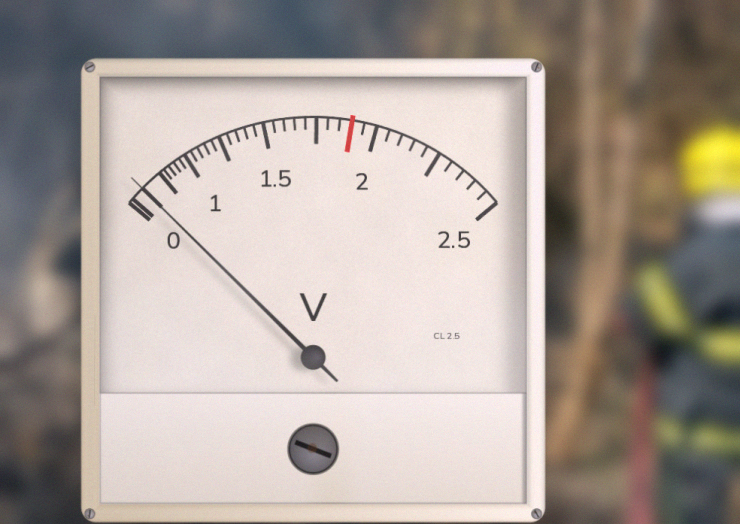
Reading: V 0.5
